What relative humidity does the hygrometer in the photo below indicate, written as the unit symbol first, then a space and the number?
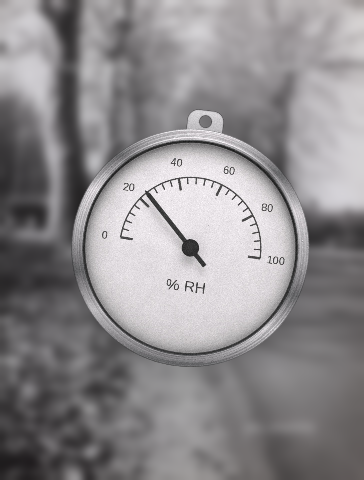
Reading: % 24
